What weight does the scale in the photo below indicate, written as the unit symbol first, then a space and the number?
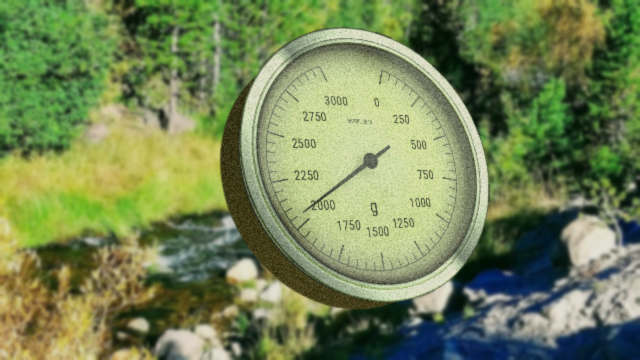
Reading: g 2050
